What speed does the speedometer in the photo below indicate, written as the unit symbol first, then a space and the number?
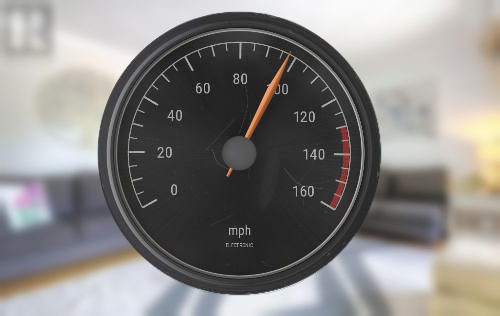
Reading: mph 97.5
